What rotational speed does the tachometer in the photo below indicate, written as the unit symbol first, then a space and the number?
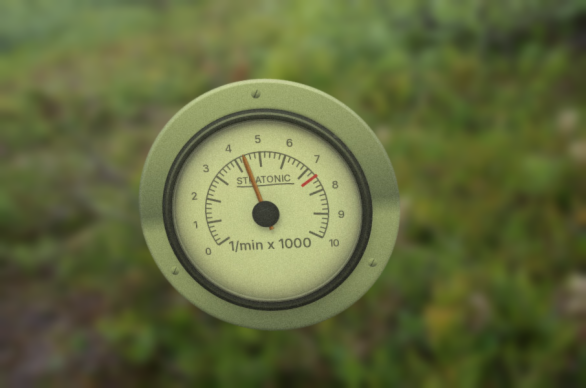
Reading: rpm 4400
